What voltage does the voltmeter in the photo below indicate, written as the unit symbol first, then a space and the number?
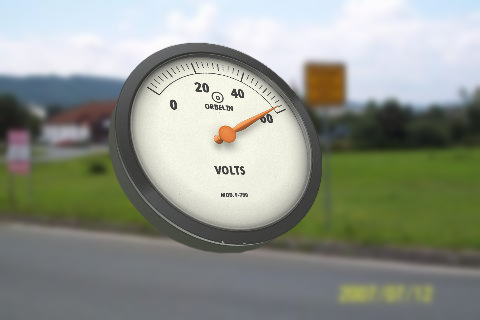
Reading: V 58
